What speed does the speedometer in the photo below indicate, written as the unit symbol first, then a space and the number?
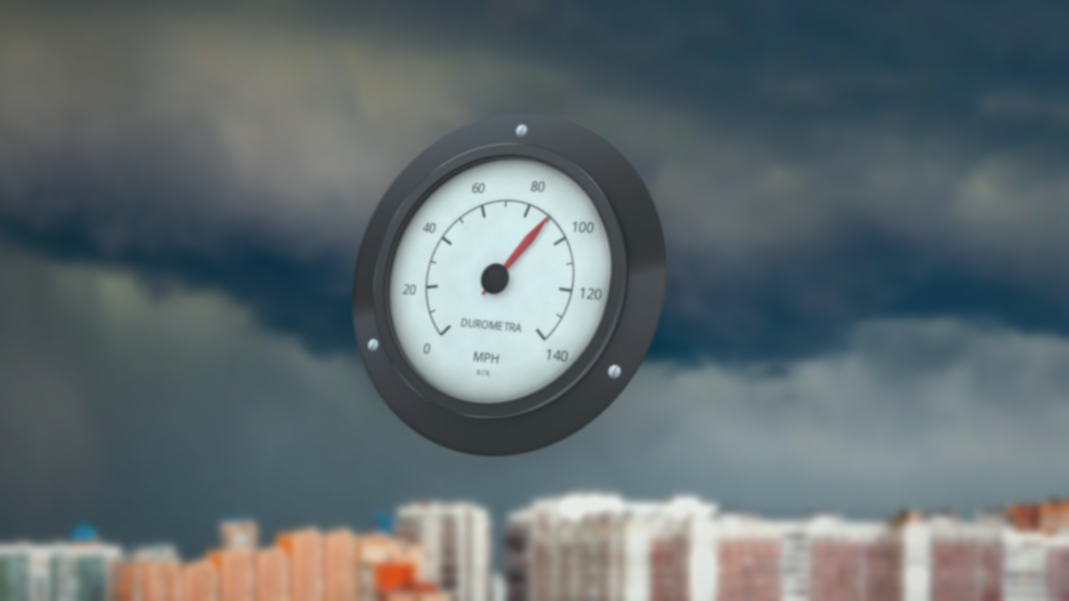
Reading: mph 90
